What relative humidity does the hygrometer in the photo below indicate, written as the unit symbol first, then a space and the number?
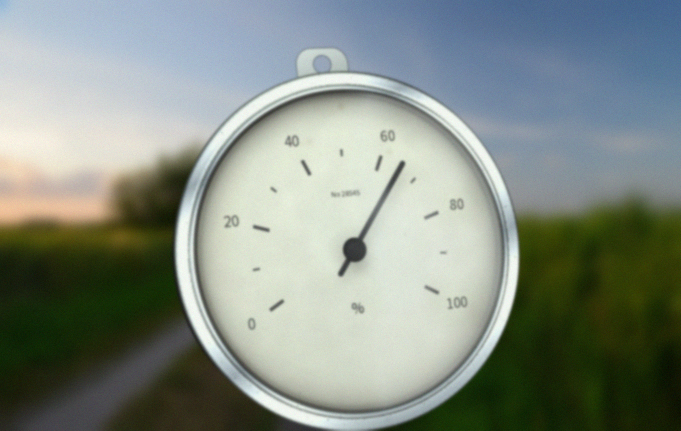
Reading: % 65
